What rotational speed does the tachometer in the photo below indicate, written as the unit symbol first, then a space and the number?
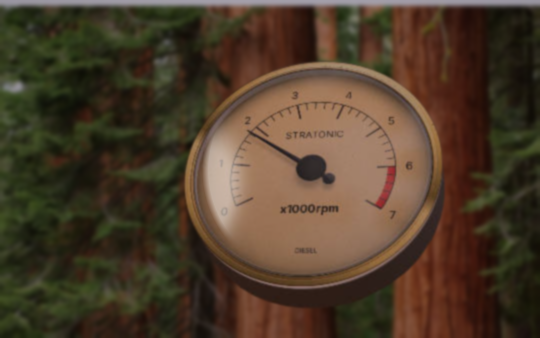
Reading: rpm 1800
